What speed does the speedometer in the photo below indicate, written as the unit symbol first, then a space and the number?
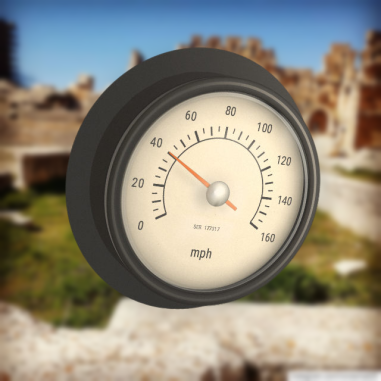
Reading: mph 40
